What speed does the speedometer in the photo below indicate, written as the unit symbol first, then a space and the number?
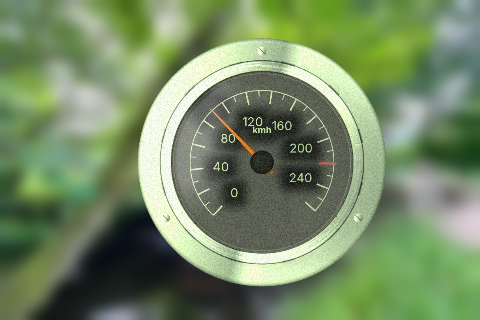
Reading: km/h 90
